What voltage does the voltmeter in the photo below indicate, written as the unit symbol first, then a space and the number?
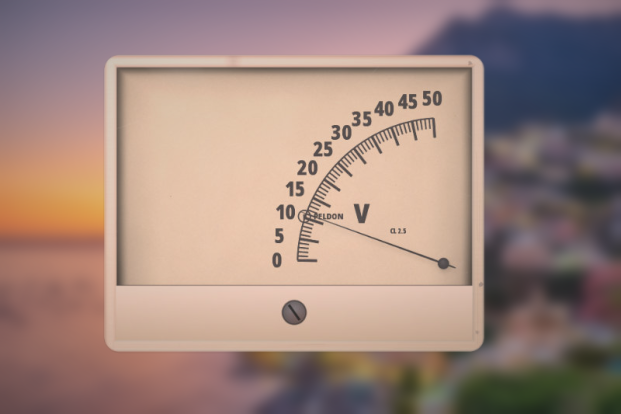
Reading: V 11
